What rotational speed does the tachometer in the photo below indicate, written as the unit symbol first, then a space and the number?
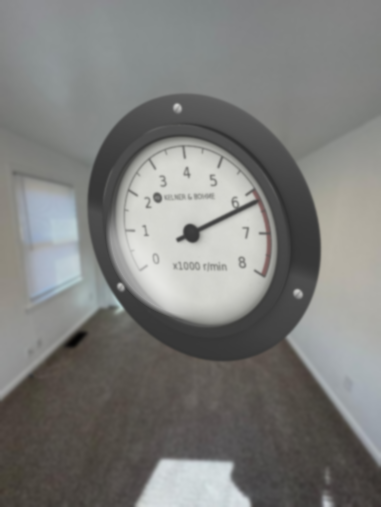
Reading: rpm 6250
